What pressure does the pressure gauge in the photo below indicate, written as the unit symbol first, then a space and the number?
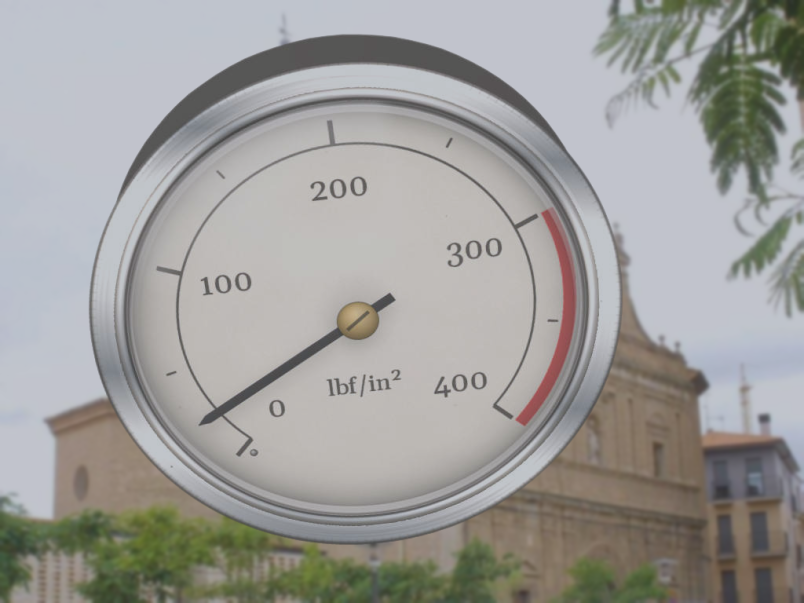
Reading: psi 25
